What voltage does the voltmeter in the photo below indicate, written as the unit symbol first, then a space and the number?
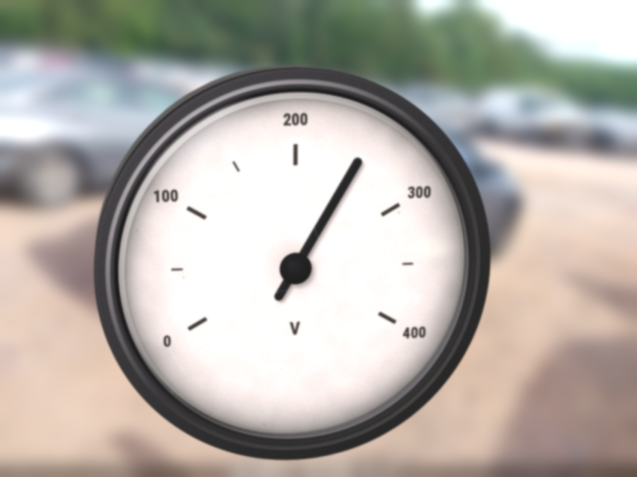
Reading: V 250
